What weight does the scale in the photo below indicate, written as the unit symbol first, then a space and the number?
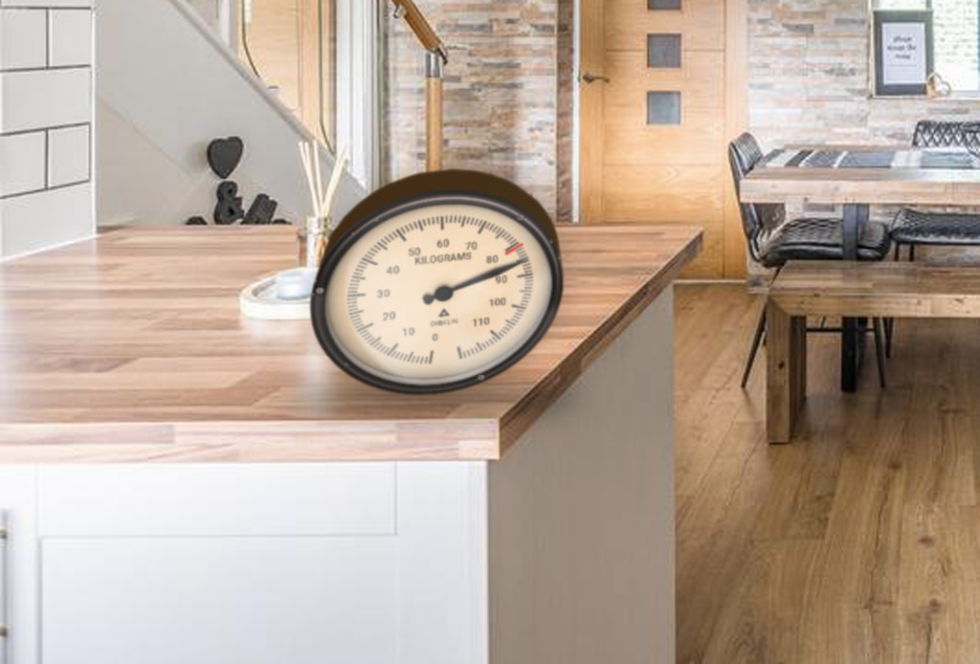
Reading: kg 85
